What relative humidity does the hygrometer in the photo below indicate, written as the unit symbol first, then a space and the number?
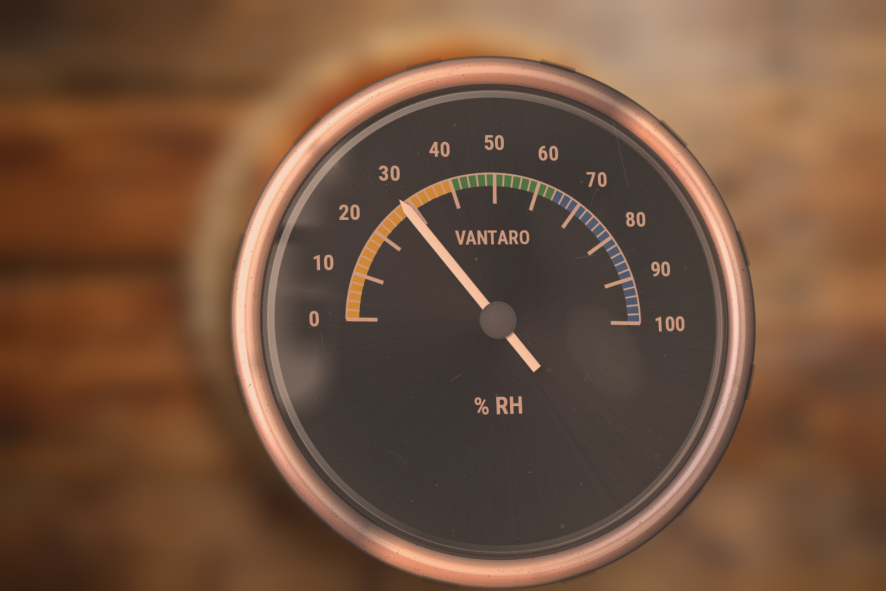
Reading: % 28
